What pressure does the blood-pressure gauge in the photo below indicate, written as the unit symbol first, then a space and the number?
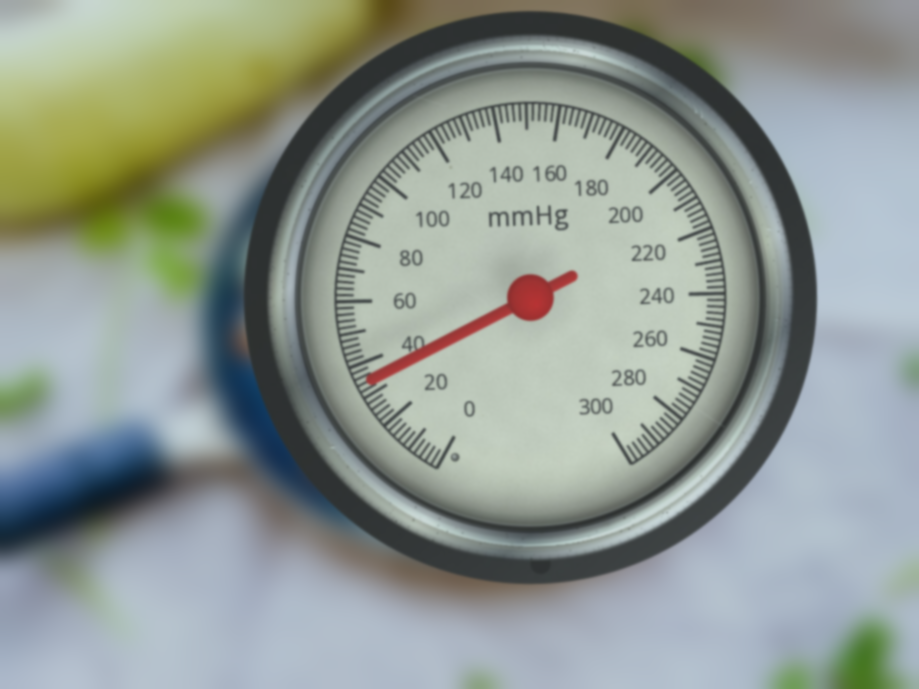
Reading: mmHg 34
